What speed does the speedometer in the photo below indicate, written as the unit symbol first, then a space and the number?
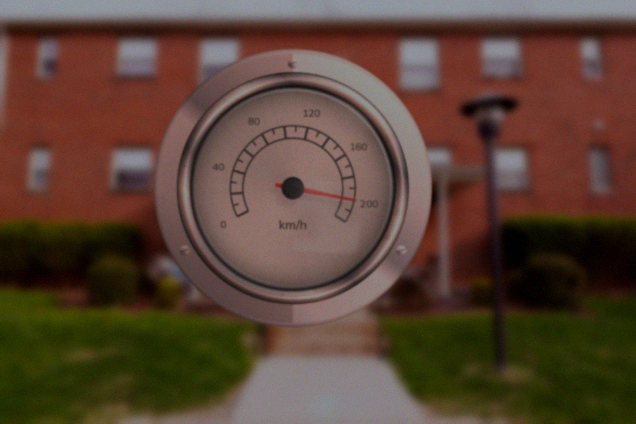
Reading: km/h 200
